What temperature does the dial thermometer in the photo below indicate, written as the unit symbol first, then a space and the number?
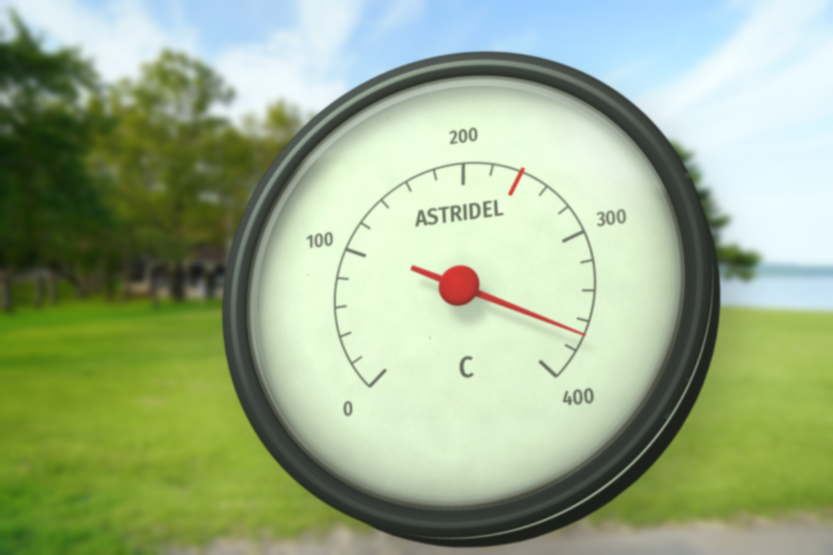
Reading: °C 370
